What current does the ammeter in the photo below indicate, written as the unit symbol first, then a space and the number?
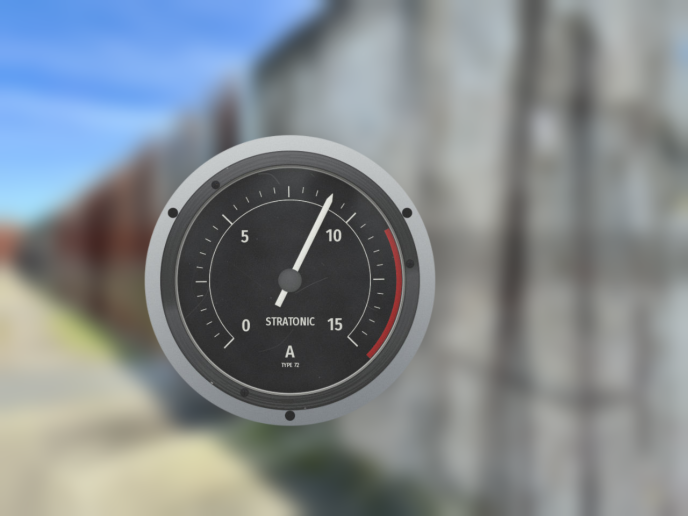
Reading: A 9
